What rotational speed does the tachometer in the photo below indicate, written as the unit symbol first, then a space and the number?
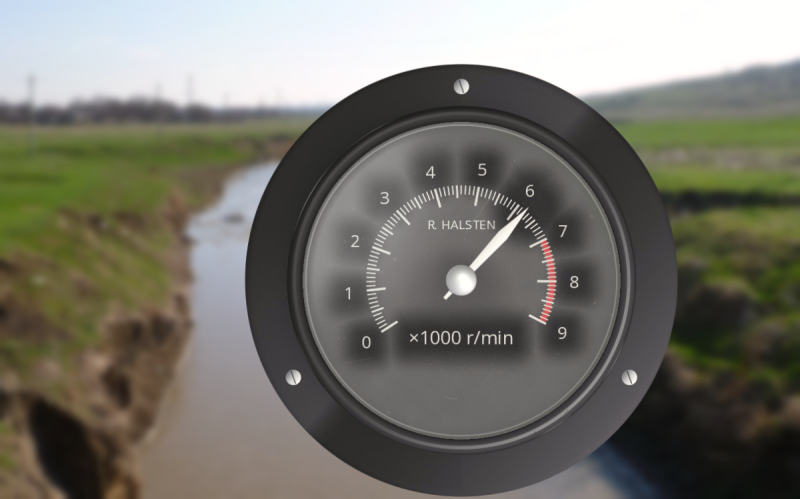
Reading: rpm 6200
